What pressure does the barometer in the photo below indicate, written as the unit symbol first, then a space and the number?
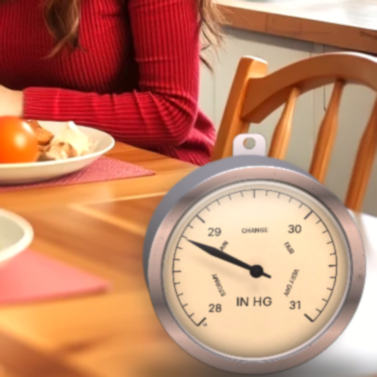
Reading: inHg 28.8
